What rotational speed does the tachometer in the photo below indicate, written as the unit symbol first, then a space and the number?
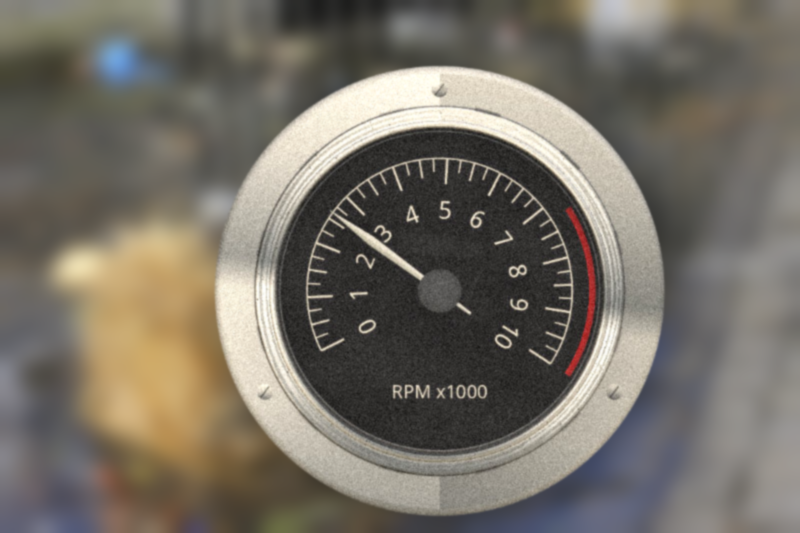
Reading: rpm 2625
